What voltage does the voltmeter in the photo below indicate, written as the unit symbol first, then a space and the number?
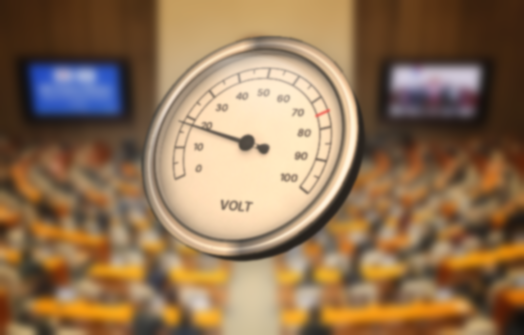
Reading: V 17.5
